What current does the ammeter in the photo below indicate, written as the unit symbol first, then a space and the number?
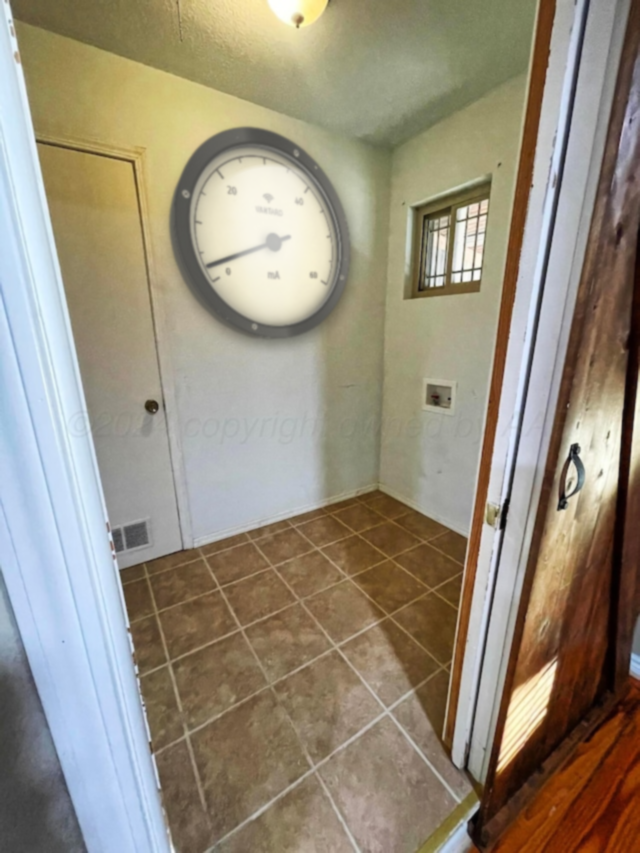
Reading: mA 2.5
